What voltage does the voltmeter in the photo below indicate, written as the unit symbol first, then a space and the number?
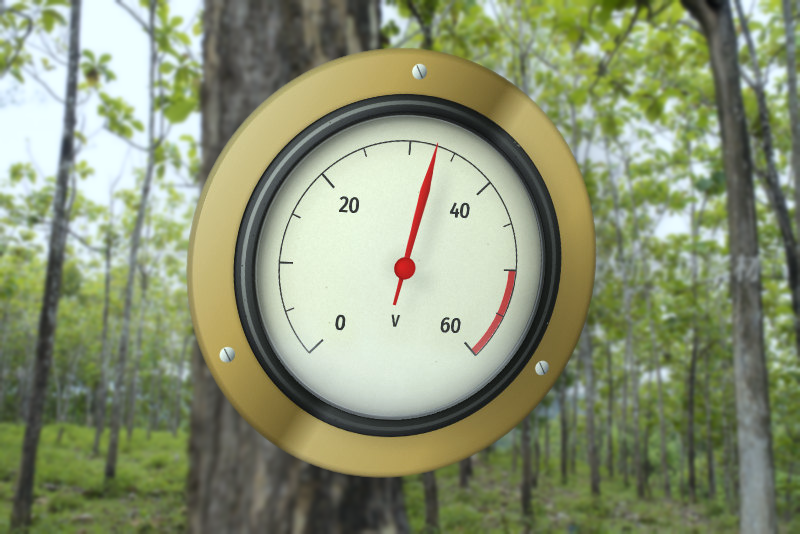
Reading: V 32.5
